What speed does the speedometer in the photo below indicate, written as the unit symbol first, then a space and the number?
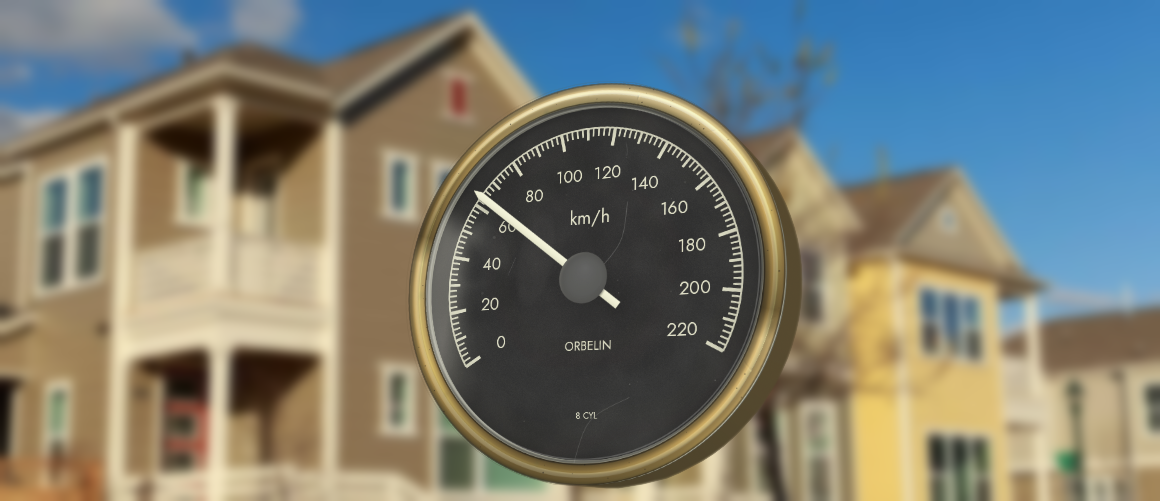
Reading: km/h 64
